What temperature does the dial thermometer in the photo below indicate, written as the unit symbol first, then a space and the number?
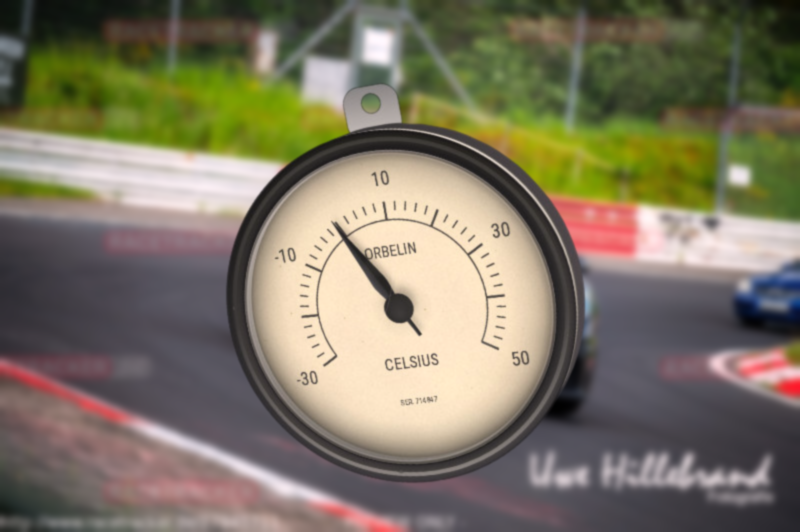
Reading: °C 0
